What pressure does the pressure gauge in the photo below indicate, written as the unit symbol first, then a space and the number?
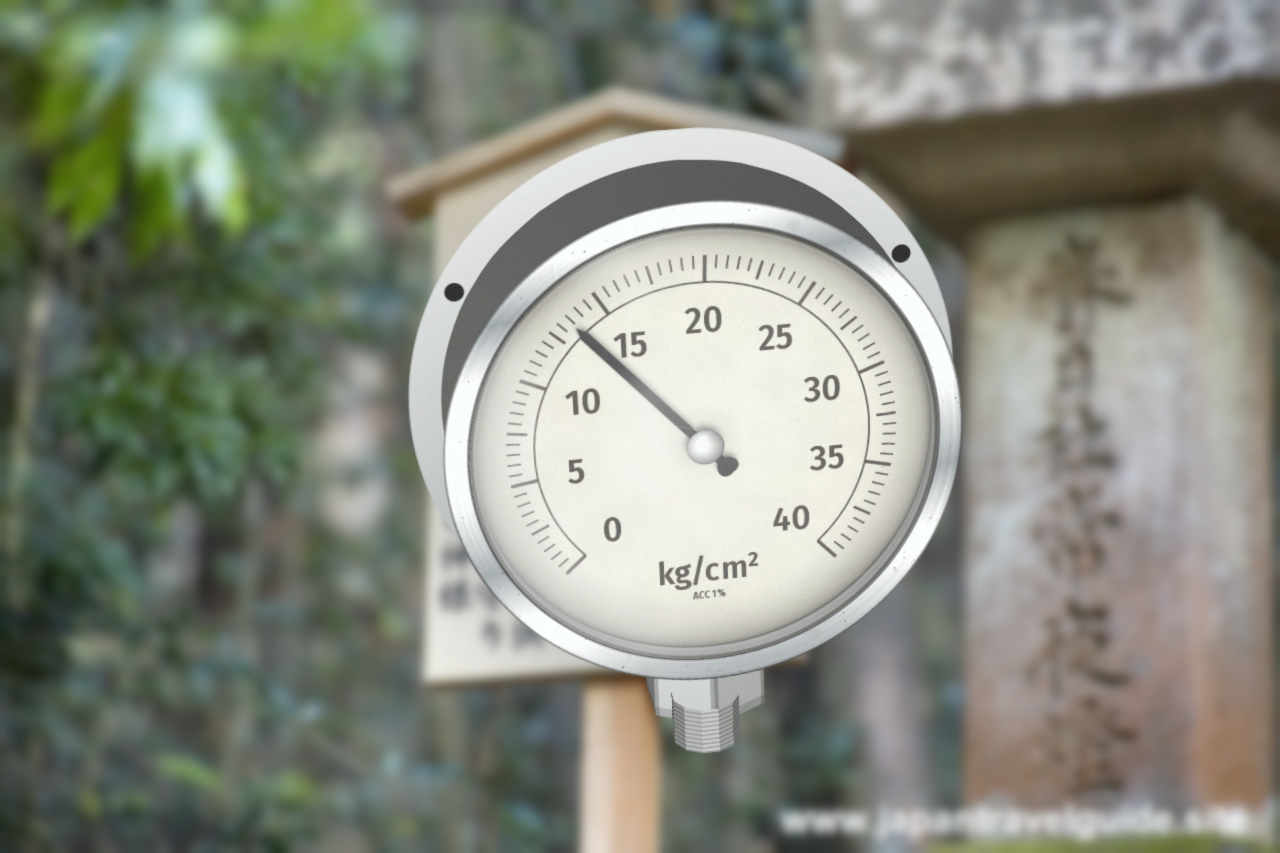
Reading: kg/cm² 13.5
